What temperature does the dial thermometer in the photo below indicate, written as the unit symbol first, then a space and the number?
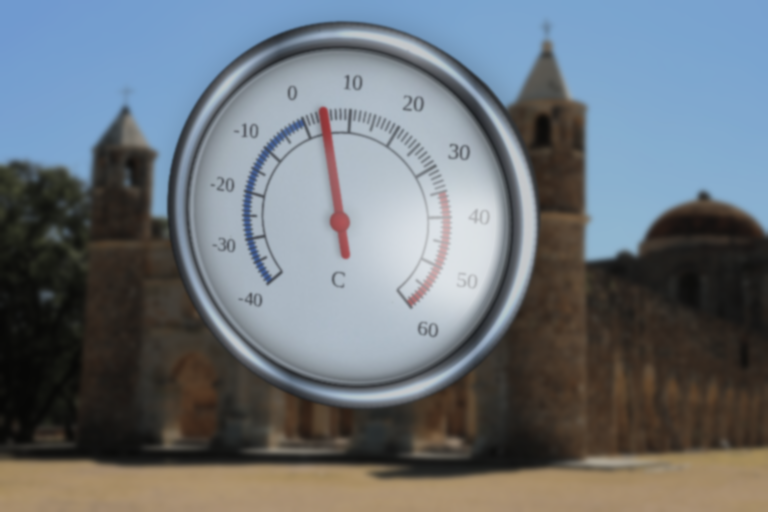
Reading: °C 5
